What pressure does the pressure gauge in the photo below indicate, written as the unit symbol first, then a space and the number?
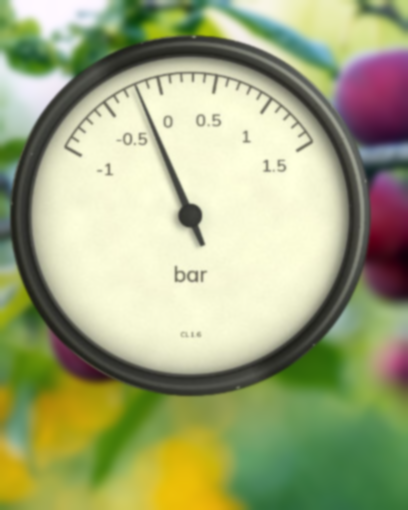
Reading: bar -0.2
